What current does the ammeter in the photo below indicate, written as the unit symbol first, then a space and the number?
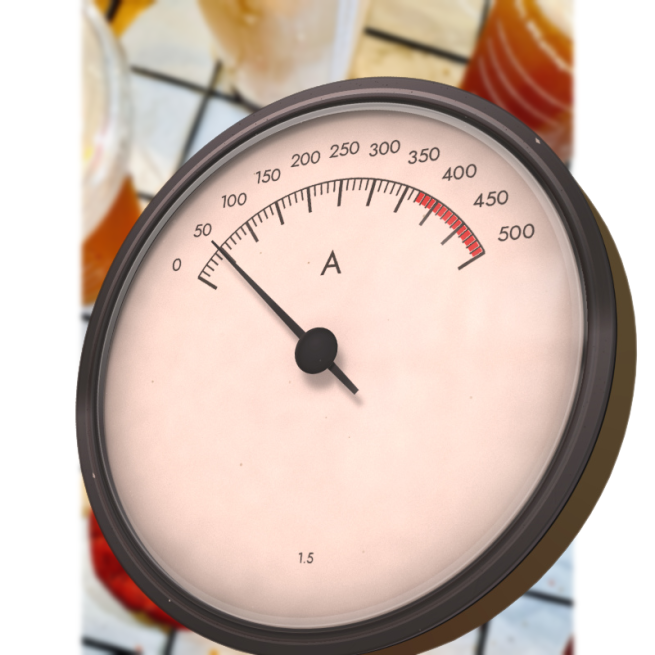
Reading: A 50
